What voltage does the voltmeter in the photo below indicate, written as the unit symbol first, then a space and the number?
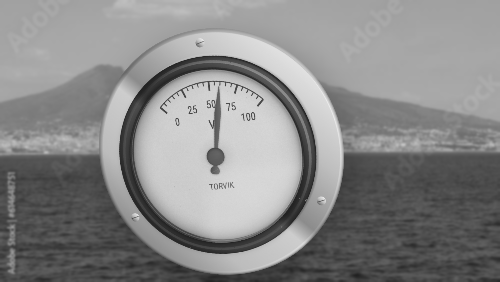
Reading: V 60
